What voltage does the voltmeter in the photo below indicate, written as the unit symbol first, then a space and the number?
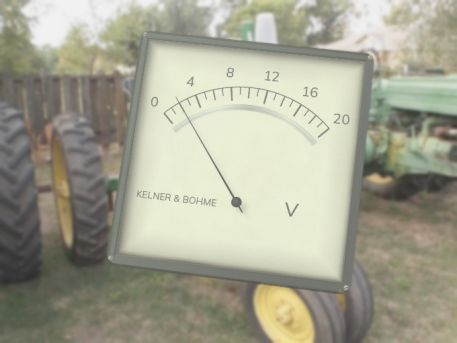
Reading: V 2
